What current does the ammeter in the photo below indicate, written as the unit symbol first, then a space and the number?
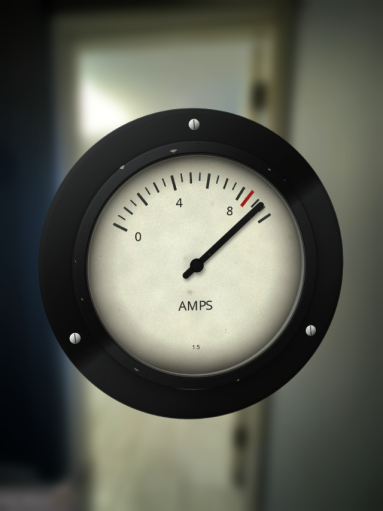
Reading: A 9.25
